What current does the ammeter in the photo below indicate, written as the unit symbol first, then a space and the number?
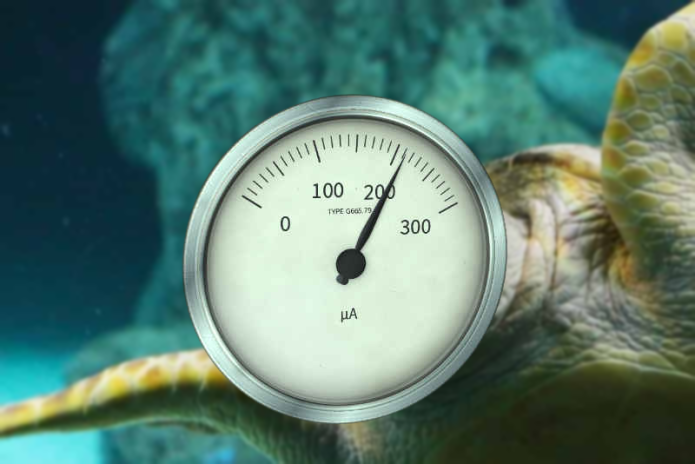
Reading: µA 210
